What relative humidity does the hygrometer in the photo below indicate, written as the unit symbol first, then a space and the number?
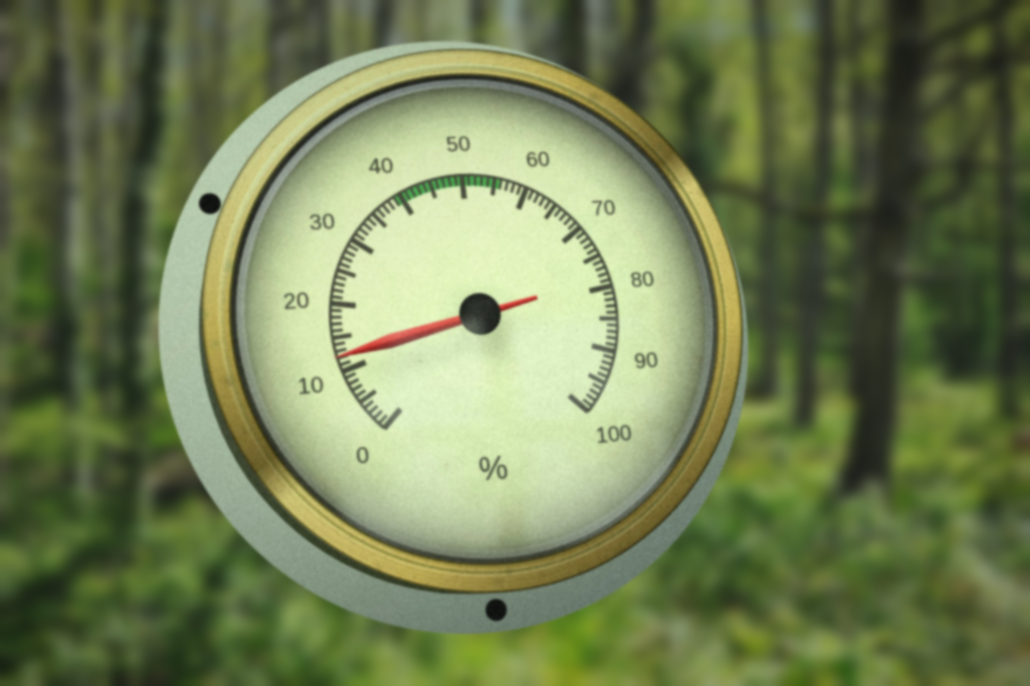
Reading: % 12
